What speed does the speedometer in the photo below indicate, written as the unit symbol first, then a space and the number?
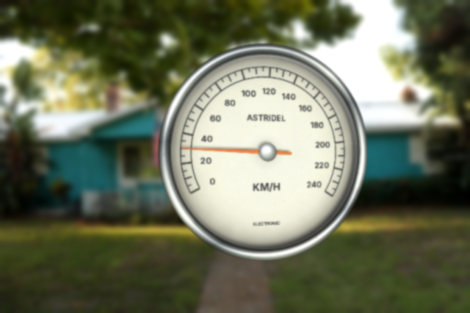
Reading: km/h 30
